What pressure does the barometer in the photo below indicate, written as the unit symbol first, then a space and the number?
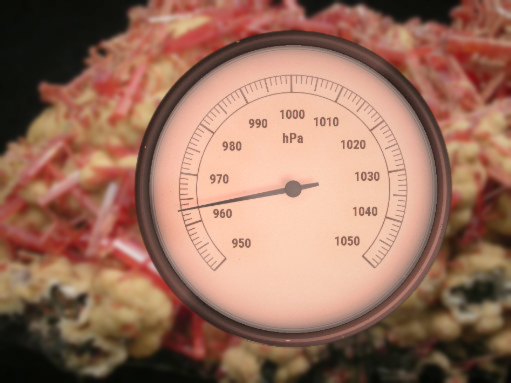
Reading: hPa 963
